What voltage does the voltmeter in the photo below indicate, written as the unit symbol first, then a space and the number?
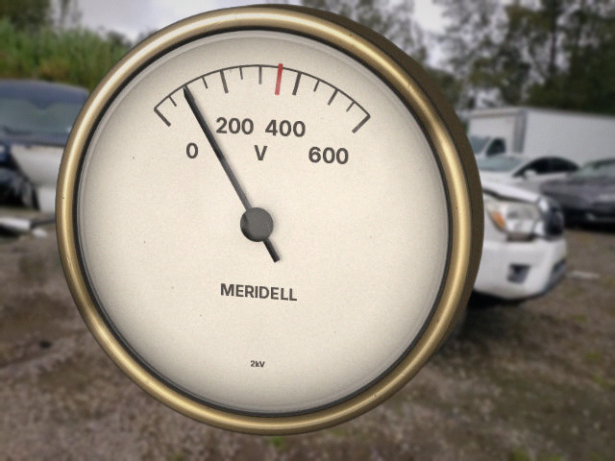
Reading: V 100
